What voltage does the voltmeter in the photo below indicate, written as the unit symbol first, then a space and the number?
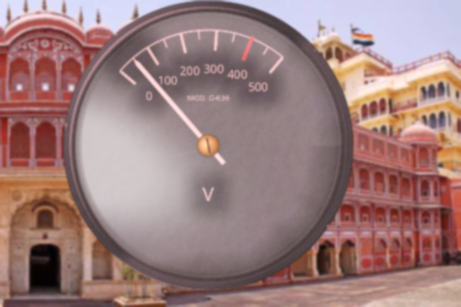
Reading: V 50
